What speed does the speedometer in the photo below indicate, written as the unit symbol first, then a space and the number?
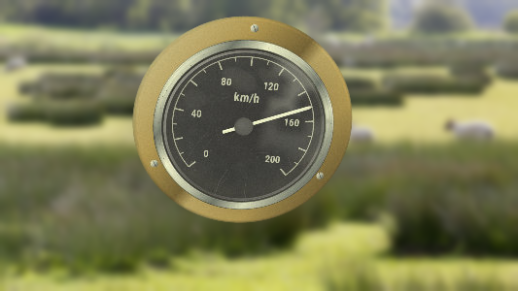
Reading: km/h 150
